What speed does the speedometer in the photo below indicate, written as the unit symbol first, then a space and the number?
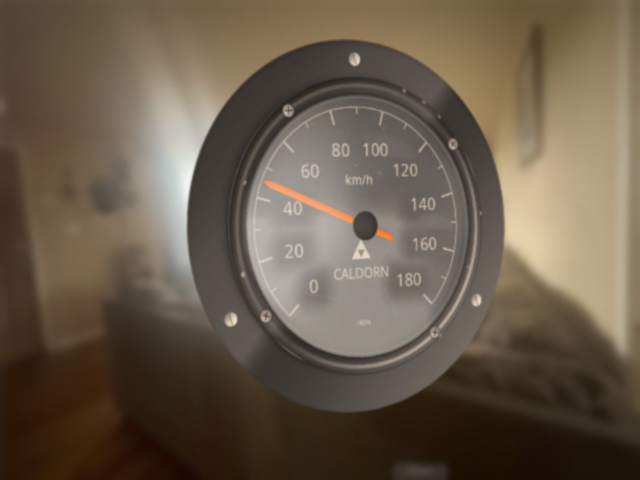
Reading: km/h 45
